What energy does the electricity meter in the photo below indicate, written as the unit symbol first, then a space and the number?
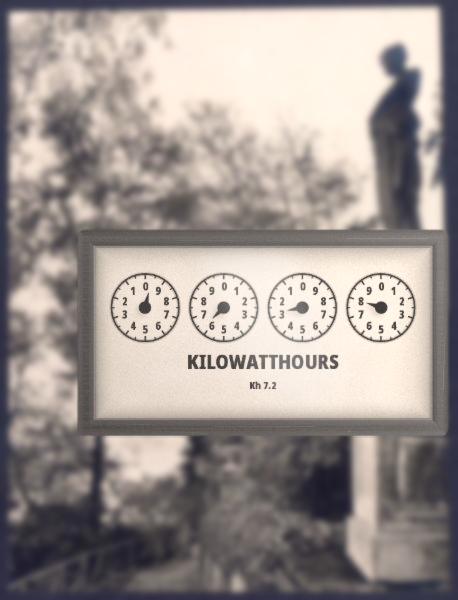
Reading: kWh 9628
